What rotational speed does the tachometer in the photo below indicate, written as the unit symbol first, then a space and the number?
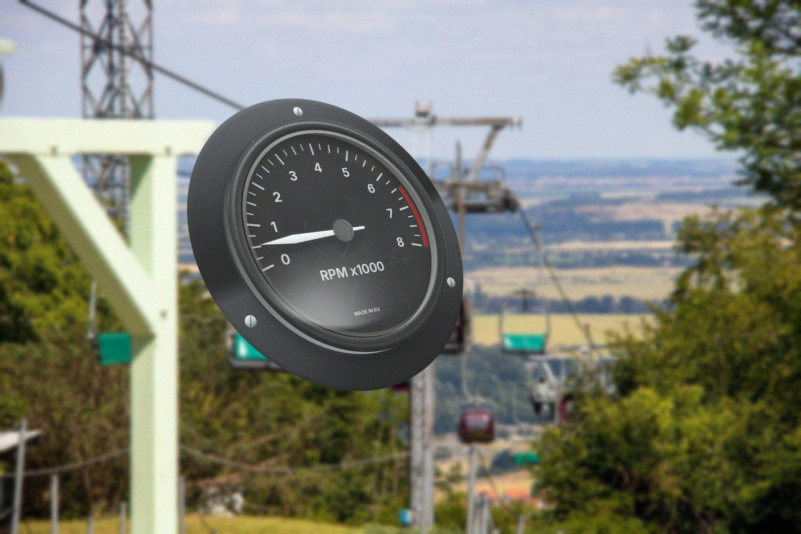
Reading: rpm 500
